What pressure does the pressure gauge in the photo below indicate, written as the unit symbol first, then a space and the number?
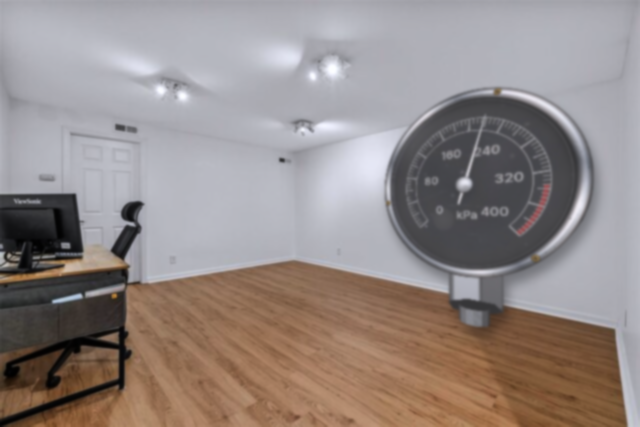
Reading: kPa 220
